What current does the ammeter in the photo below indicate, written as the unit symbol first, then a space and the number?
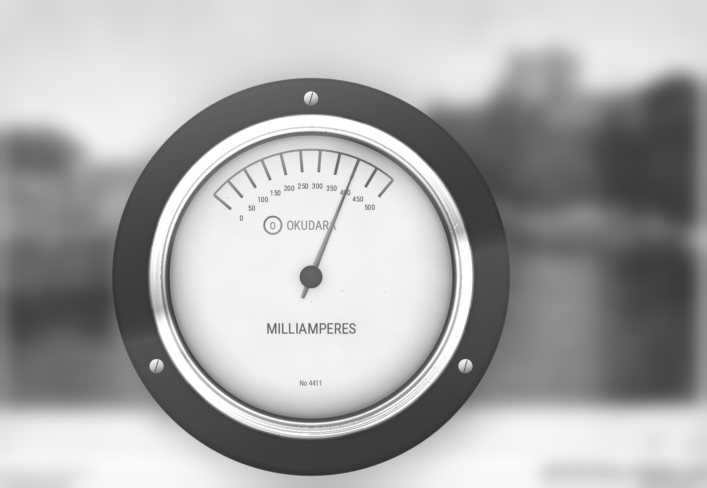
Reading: mA 400
